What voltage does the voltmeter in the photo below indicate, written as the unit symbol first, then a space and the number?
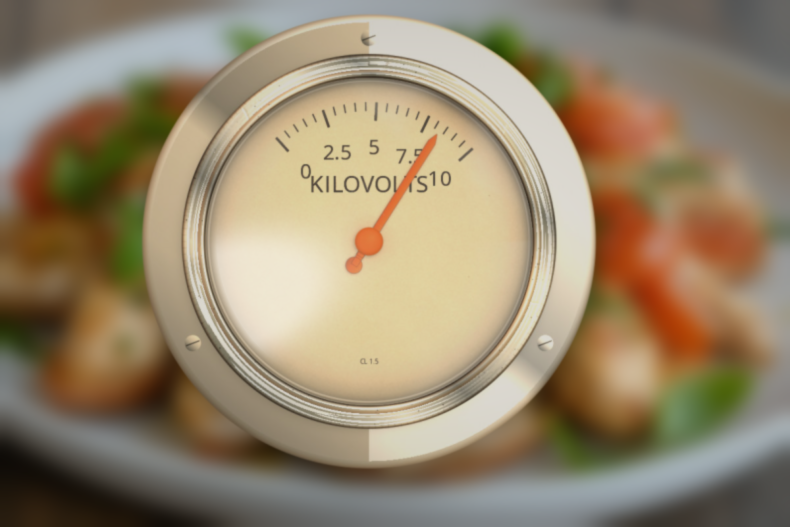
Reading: kV 8.25
